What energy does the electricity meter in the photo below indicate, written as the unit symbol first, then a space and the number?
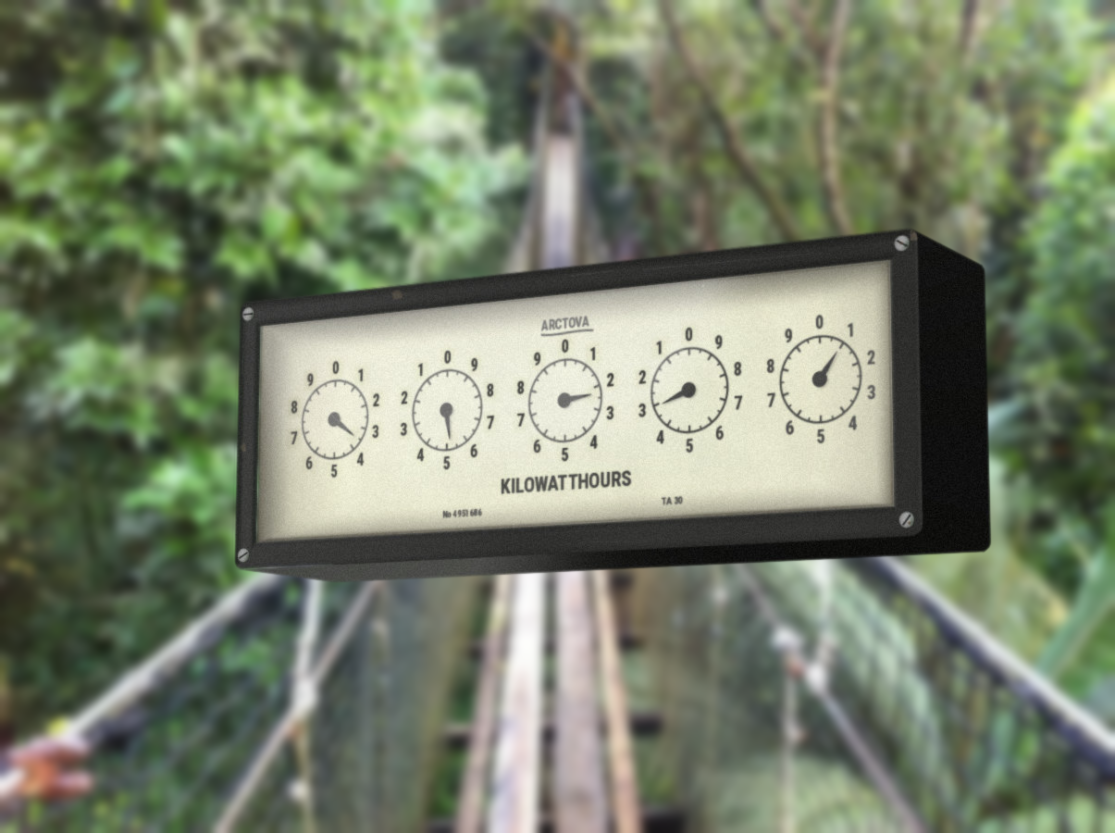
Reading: kWh 35231
